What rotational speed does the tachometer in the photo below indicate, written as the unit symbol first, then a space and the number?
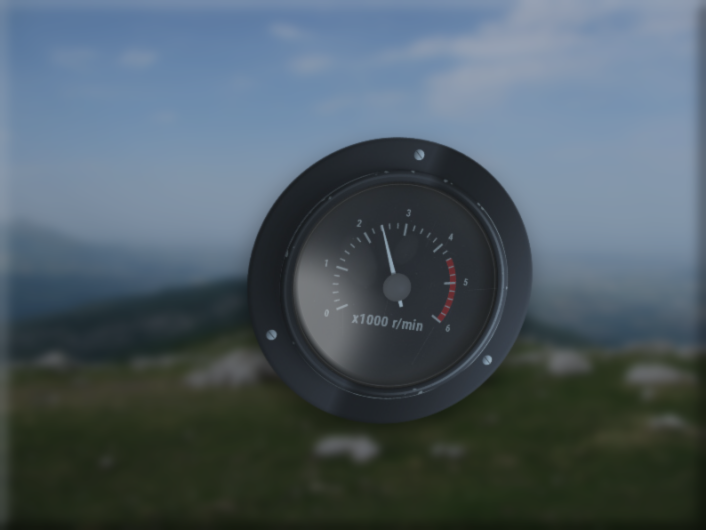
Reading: rpm 2400
